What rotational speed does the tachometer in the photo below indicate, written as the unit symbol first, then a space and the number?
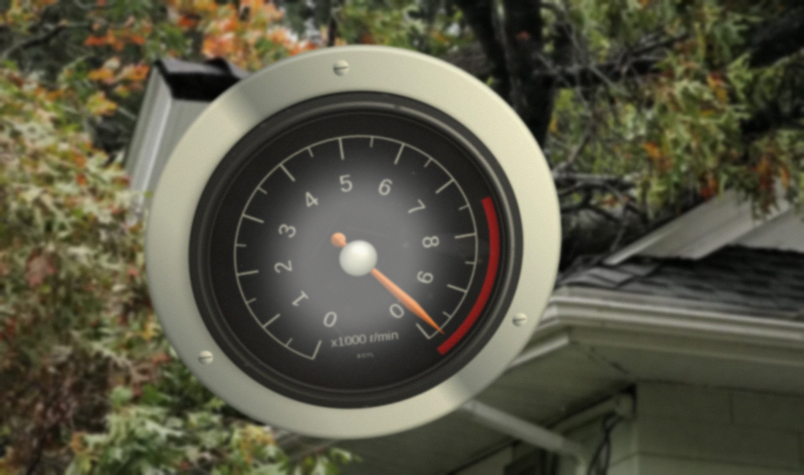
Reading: rpm 9750
